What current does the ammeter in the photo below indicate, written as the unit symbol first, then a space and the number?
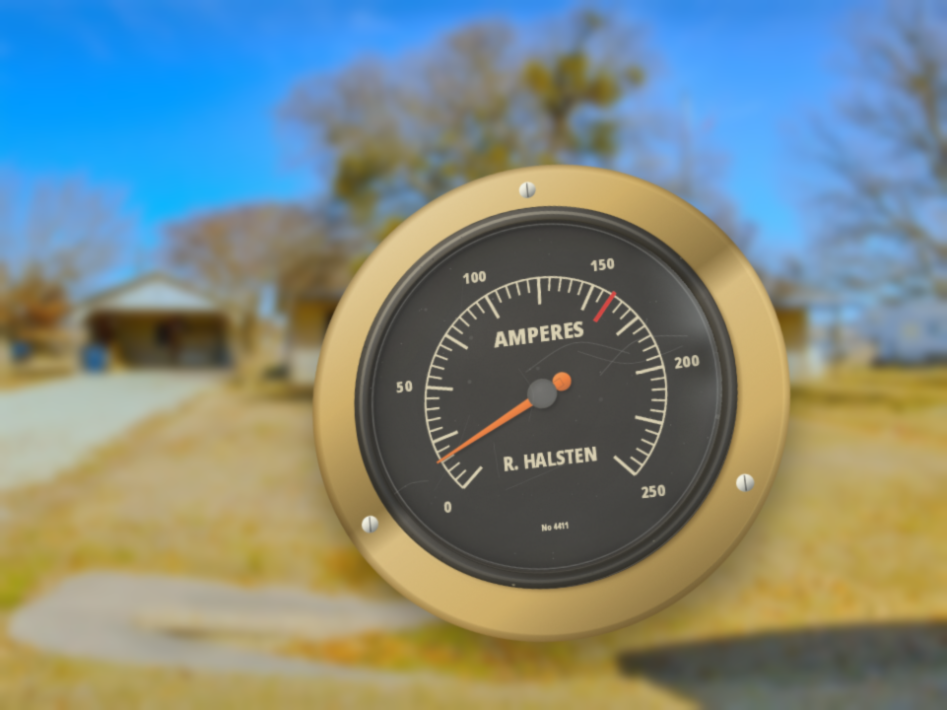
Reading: A 15
